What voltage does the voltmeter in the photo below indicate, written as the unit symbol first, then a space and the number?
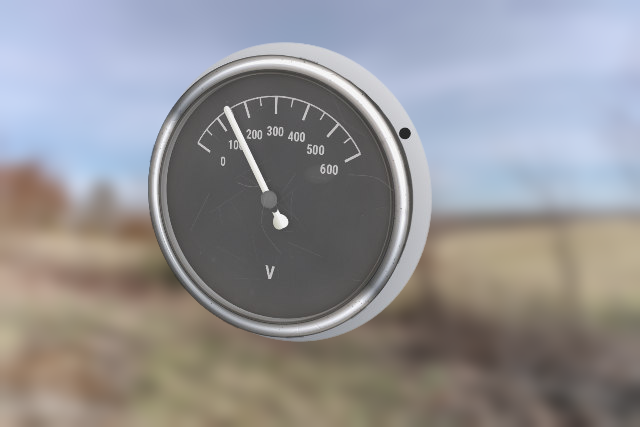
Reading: V 150
